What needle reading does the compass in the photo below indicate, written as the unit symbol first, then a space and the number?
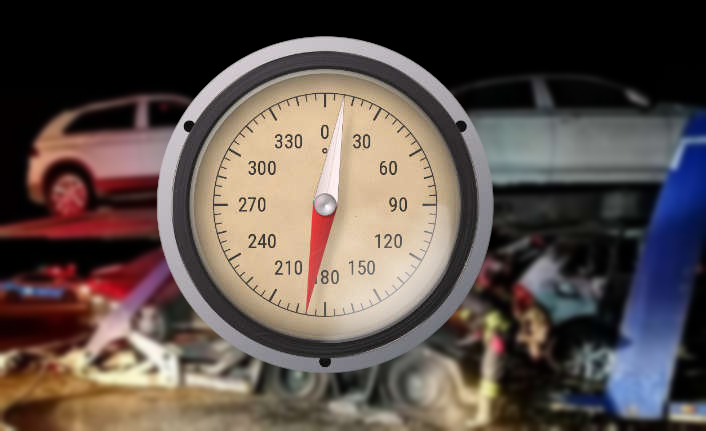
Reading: ° 190
